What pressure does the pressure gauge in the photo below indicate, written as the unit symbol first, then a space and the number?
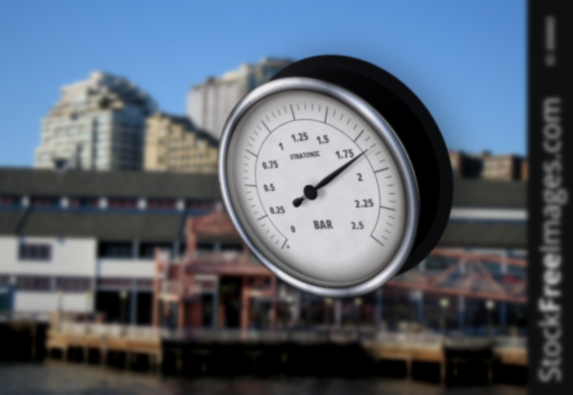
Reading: bar 1.85
